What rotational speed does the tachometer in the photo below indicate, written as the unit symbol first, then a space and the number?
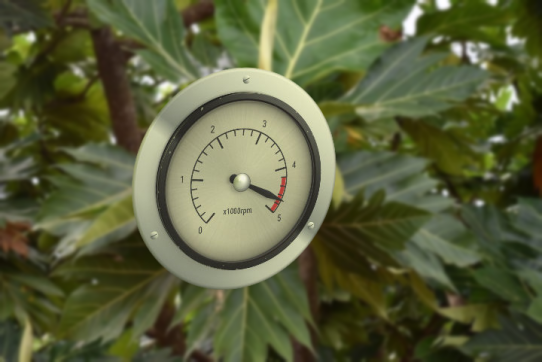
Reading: rpm 4700
